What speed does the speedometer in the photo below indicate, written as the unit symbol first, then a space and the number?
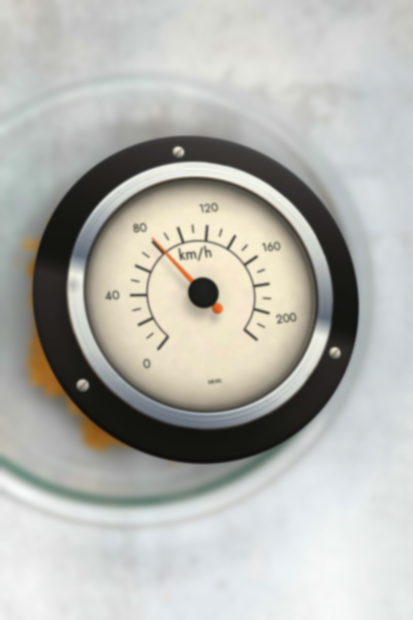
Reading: km/h 80
